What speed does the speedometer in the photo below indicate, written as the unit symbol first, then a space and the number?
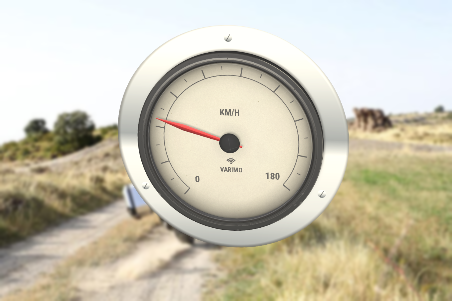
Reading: km/h 45
